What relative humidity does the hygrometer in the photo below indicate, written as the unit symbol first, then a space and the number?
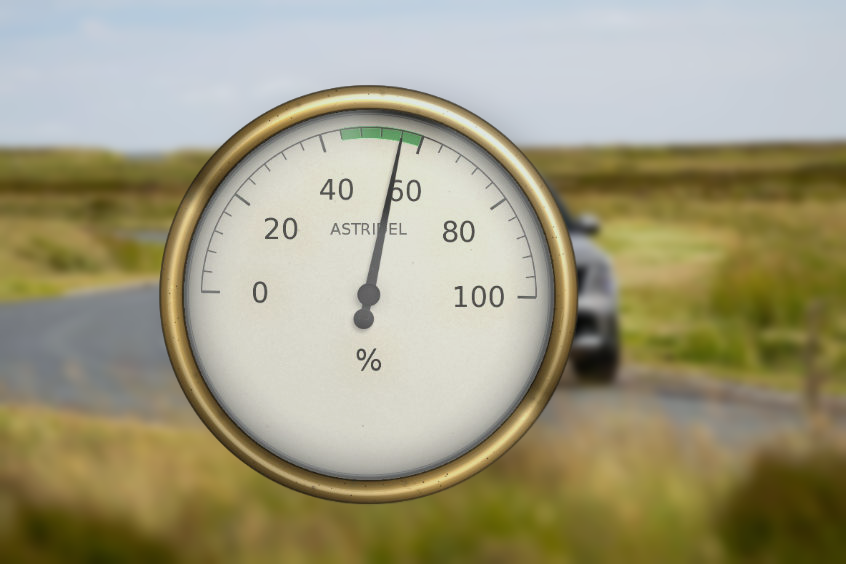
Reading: % 56
